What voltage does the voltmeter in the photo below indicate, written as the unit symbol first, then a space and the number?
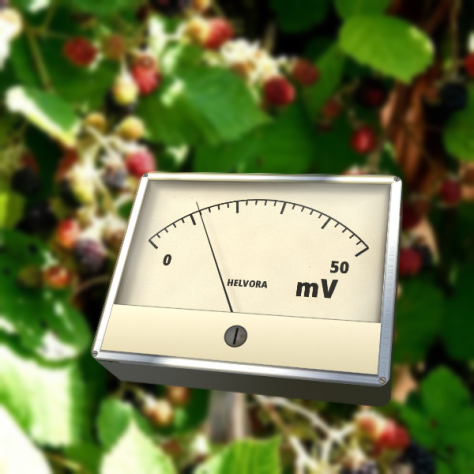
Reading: mV 12
